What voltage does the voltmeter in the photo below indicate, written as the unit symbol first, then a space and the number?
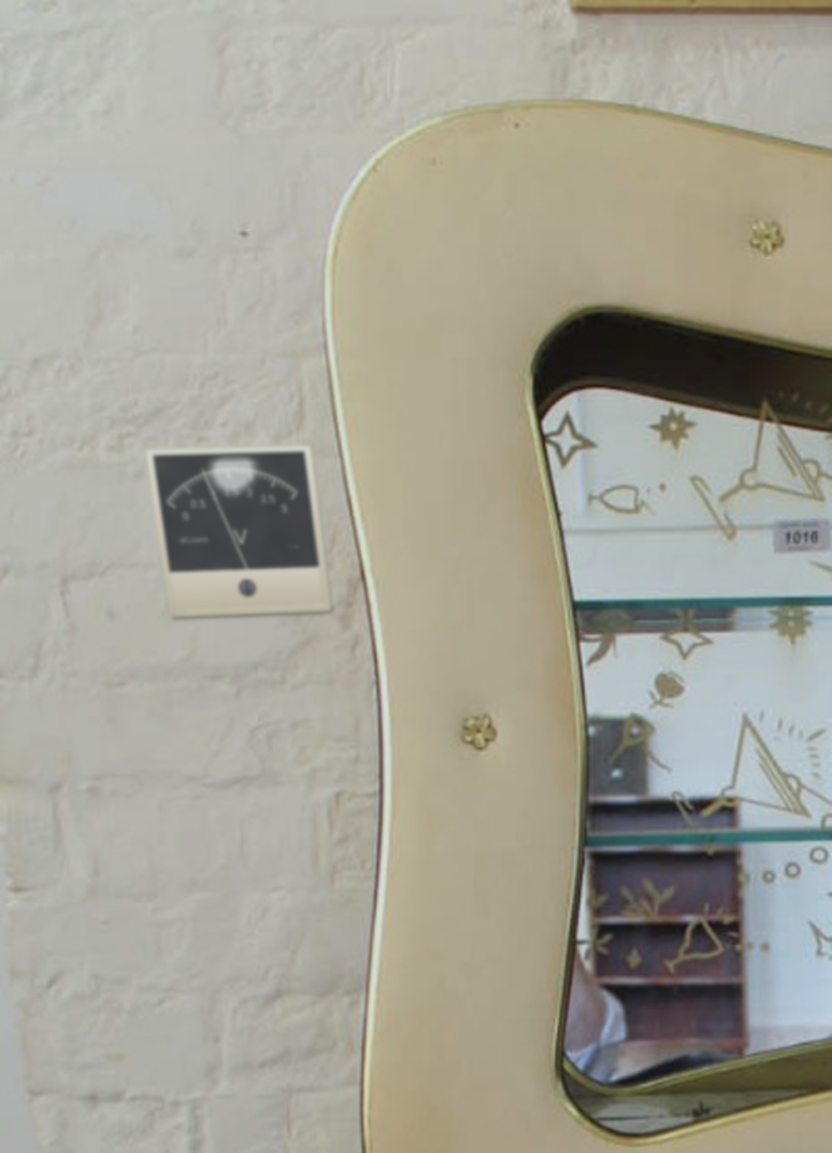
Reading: V 1
